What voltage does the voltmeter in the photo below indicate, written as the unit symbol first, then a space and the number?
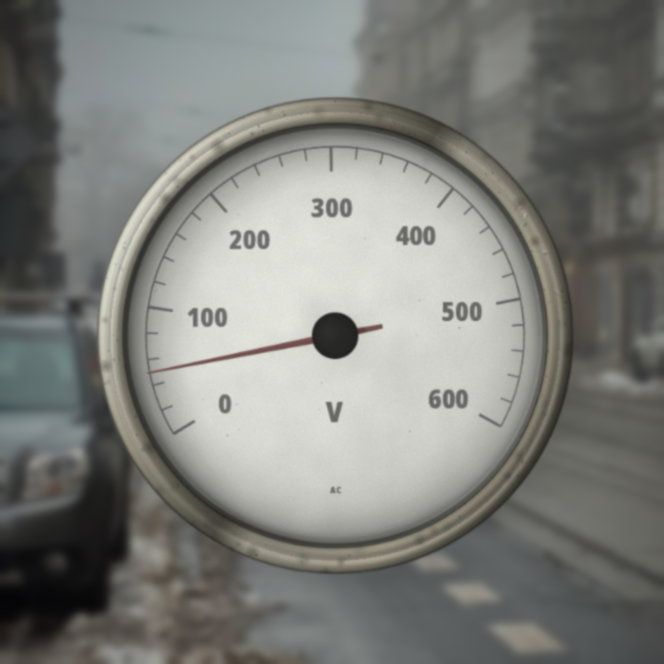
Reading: V 50
